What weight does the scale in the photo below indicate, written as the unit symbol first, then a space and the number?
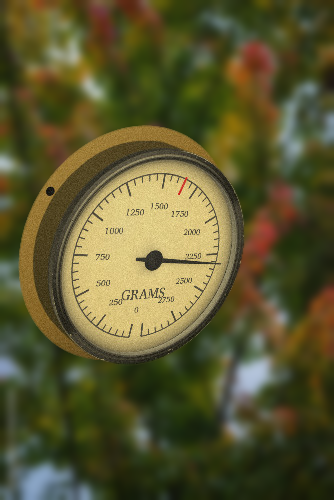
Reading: g 2300
